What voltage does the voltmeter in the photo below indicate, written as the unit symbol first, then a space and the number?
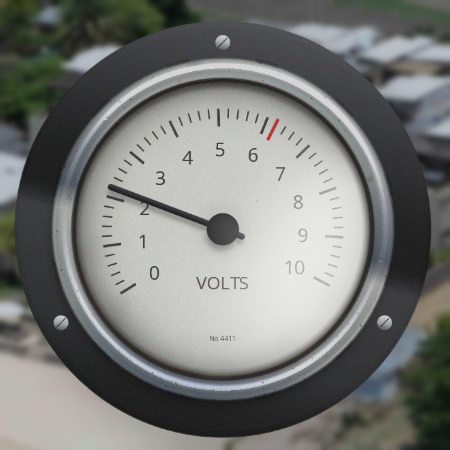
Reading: V 2.2
